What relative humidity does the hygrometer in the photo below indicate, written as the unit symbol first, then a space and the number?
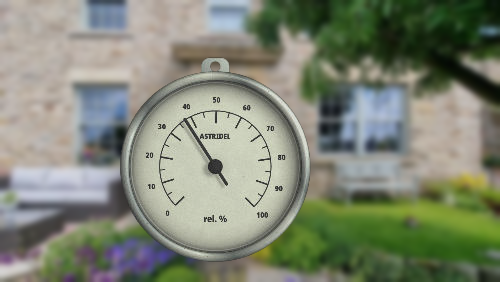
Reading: % 37.5
